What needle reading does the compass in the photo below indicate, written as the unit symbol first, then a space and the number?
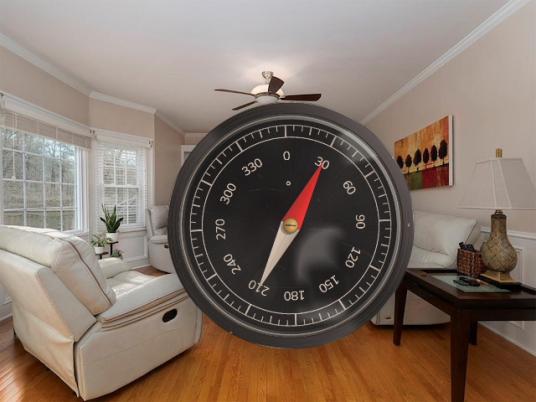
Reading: ° 30
